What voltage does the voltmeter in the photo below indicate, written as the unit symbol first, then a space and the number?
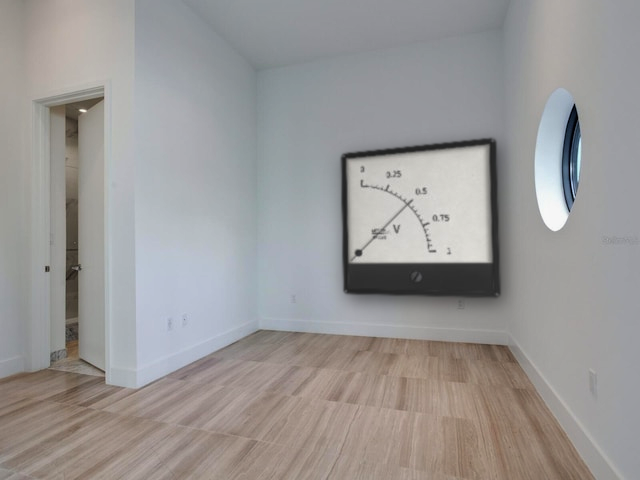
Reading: V 0.5
